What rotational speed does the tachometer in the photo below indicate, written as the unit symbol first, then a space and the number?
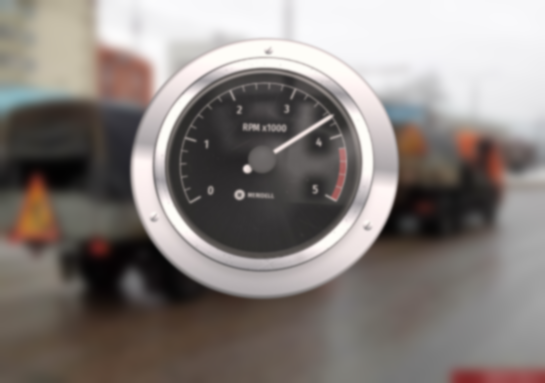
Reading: rpm 3700
